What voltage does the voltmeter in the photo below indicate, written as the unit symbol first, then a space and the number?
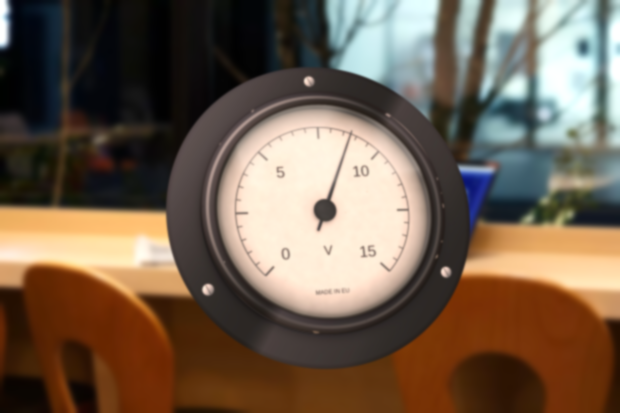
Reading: V 8.75
